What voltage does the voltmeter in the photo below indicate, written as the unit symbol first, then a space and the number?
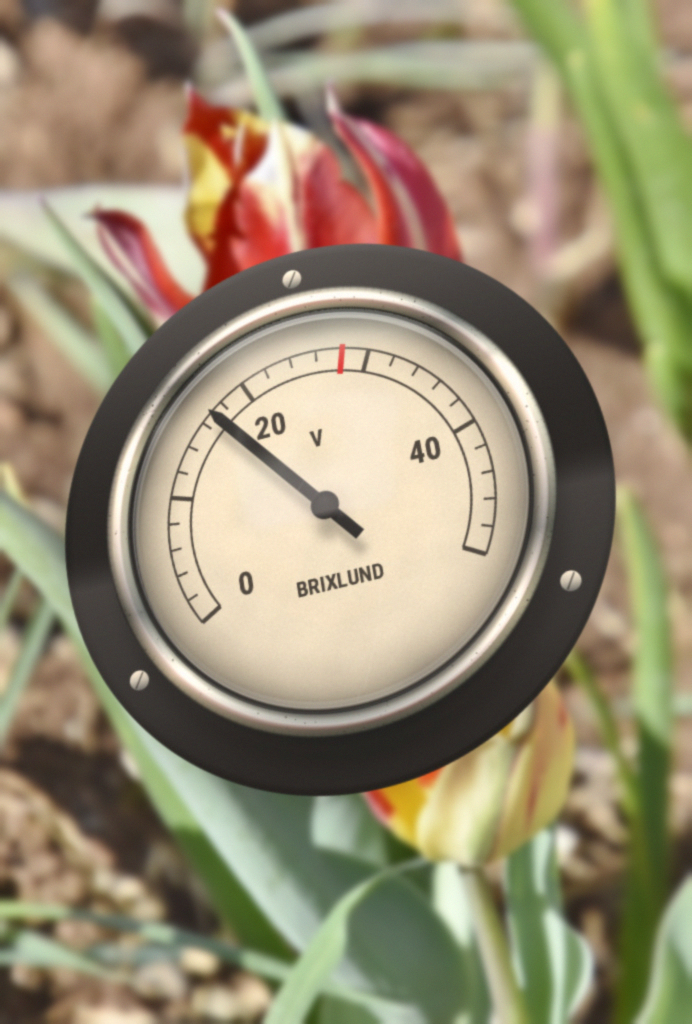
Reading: V 17
